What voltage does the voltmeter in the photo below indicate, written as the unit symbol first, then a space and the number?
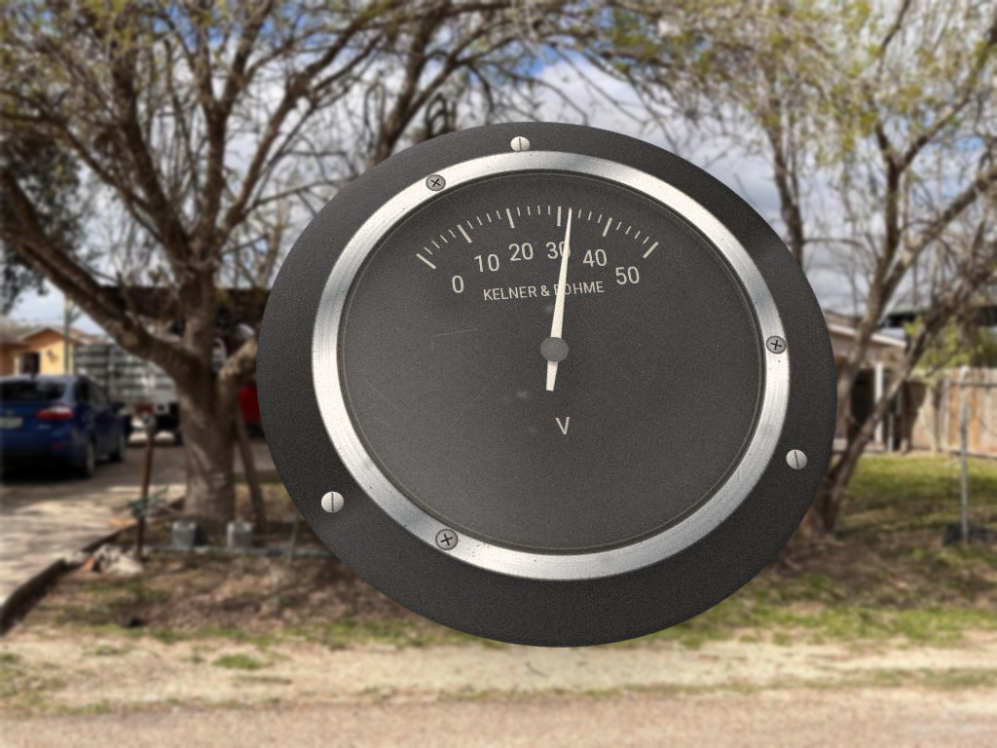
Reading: V 32
